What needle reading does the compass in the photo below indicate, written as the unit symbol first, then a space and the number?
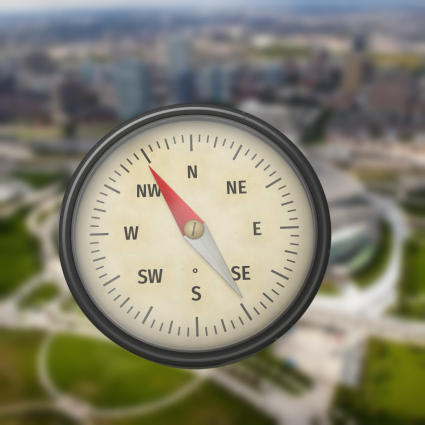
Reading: ° 327.5
